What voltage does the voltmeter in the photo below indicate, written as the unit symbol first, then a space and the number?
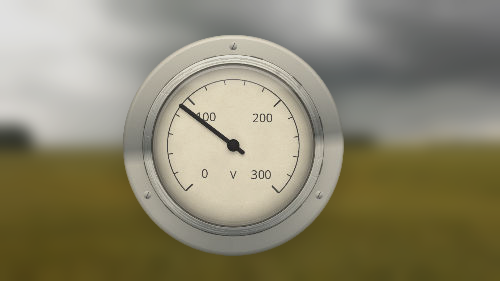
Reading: V 90
